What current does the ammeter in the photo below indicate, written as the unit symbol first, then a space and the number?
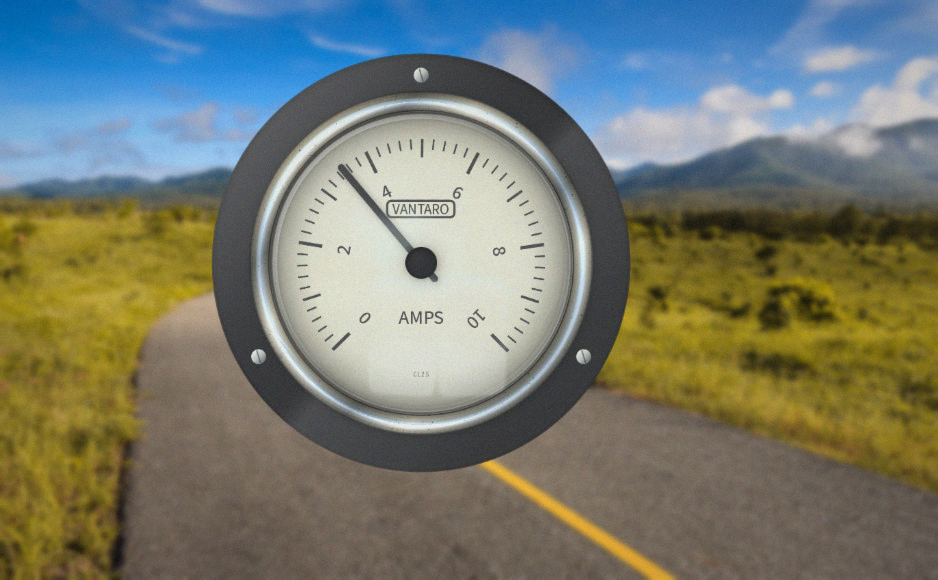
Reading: A 3.5
